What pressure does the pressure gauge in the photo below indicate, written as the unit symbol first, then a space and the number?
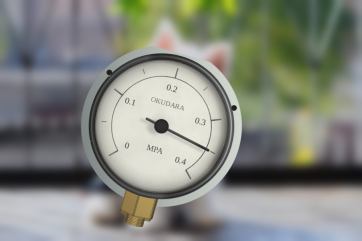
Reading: MPa 0.35
